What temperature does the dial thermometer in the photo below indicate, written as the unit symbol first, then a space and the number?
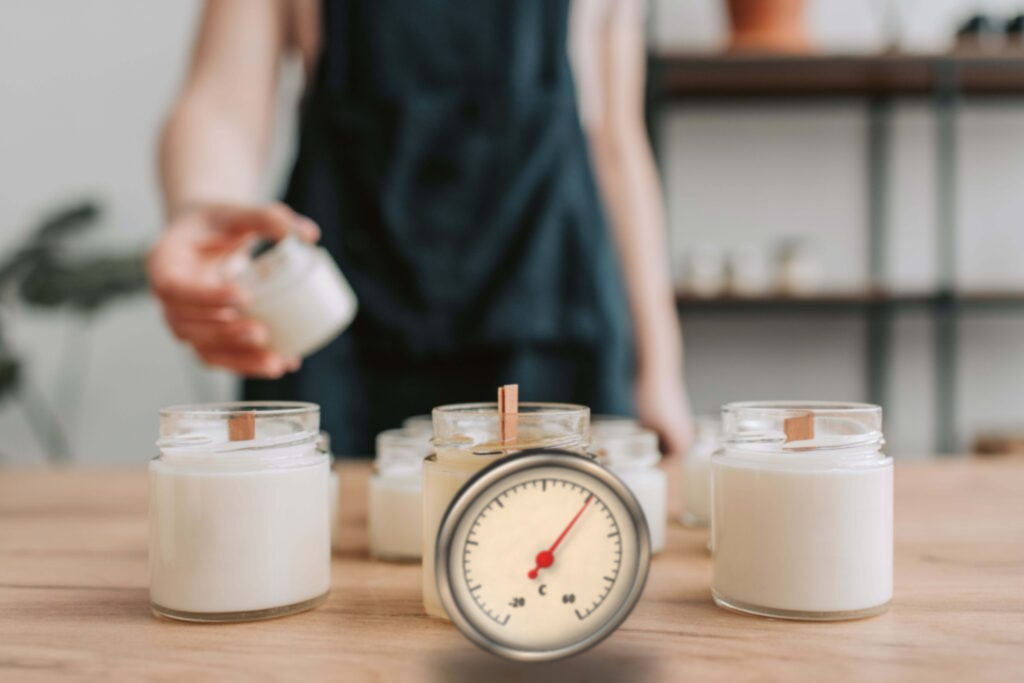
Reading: °C 30
